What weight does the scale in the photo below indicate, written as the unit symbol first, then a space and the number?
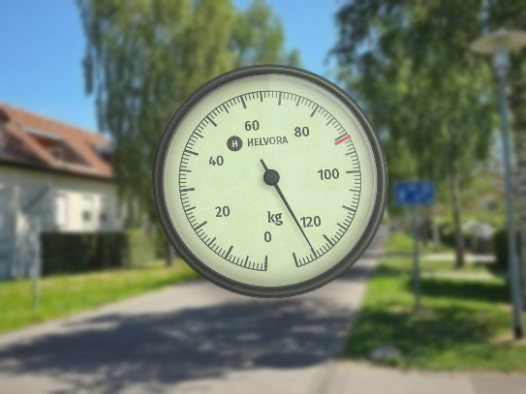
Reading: kg 125
